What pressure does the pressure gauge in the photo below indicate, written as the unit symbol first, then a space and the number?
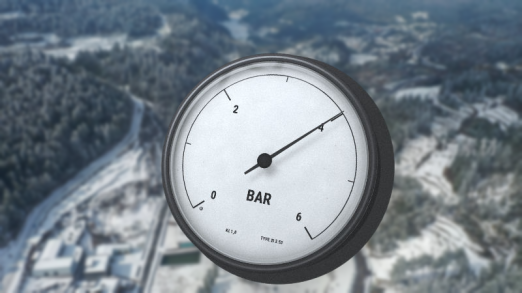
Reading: bar 4
